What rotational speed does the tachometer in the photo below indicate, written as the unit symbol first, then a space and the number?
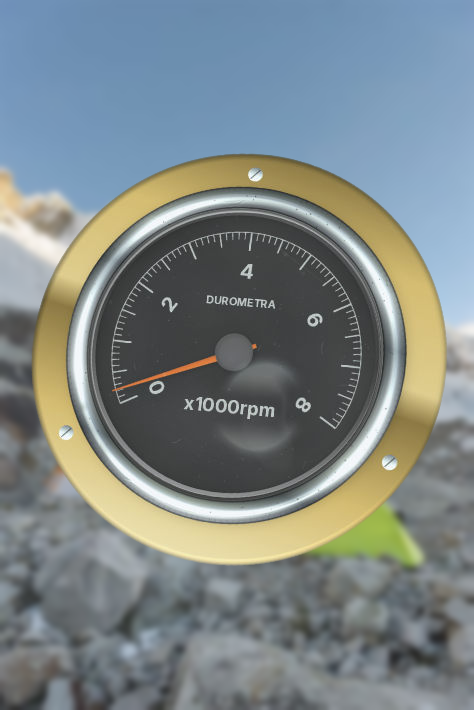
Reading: rpm 200
